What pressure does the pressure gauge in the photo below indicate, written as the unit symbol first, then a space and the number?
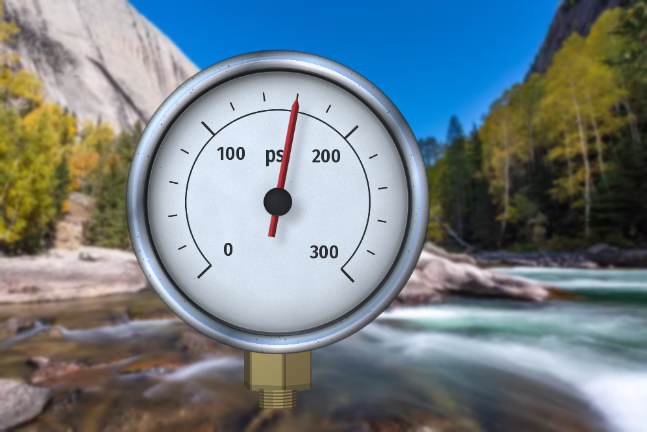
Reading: psi 160
